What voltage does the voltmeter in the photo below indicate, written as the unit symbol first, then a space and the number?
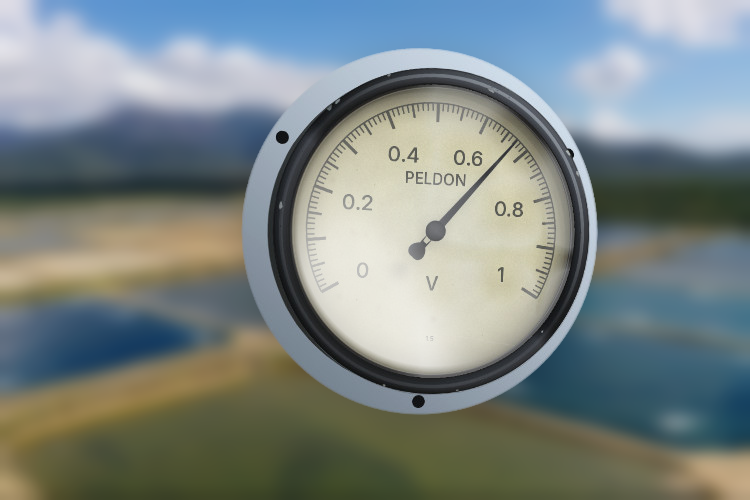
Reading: V 0.67
